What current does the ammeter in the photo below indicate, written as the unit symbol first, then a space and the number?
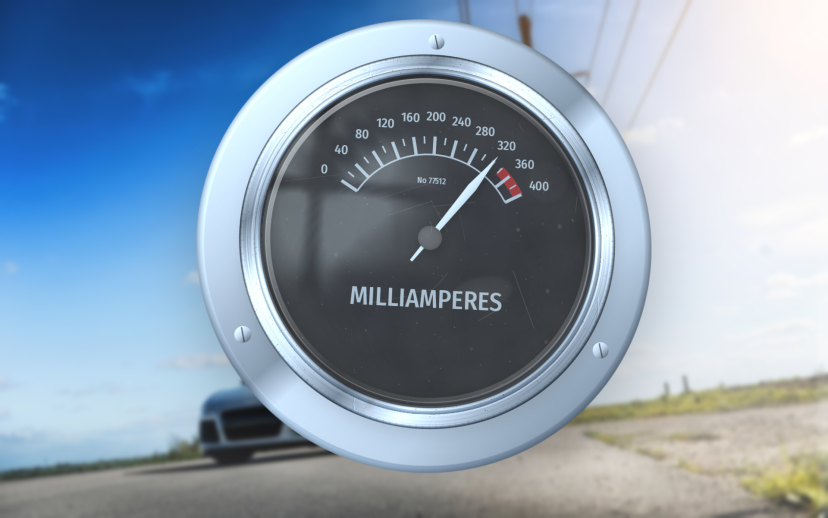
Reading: mA 320
